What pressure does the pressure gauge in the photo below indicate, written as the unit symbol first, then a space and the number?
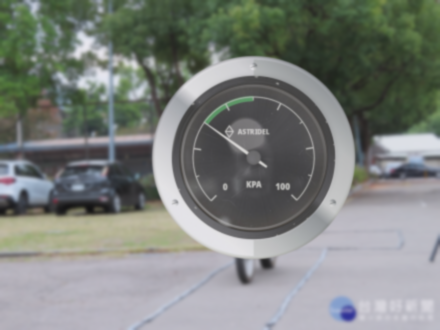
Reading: kPa 30
